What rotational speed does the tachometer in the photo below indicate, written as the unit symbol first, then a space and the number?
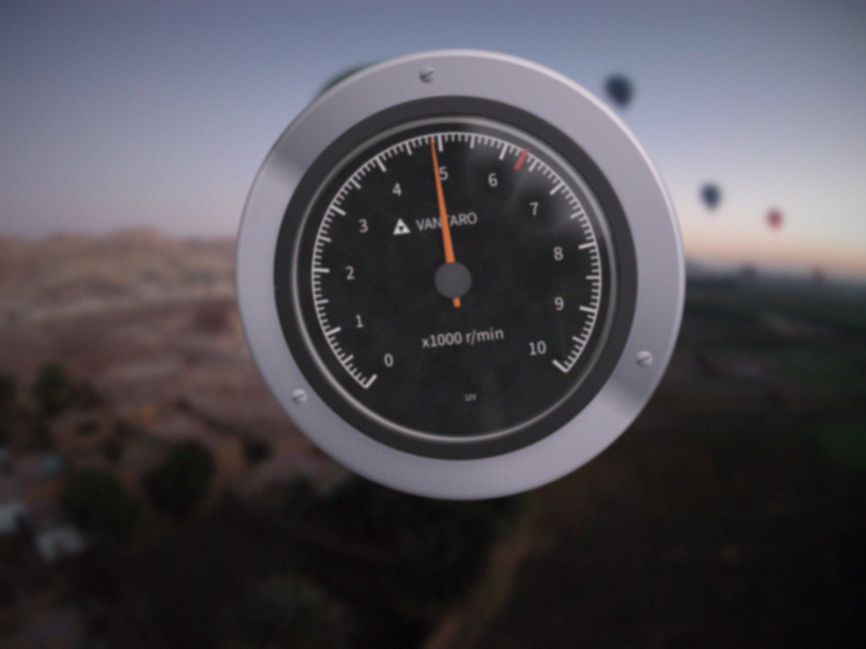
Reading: rpm 4900
